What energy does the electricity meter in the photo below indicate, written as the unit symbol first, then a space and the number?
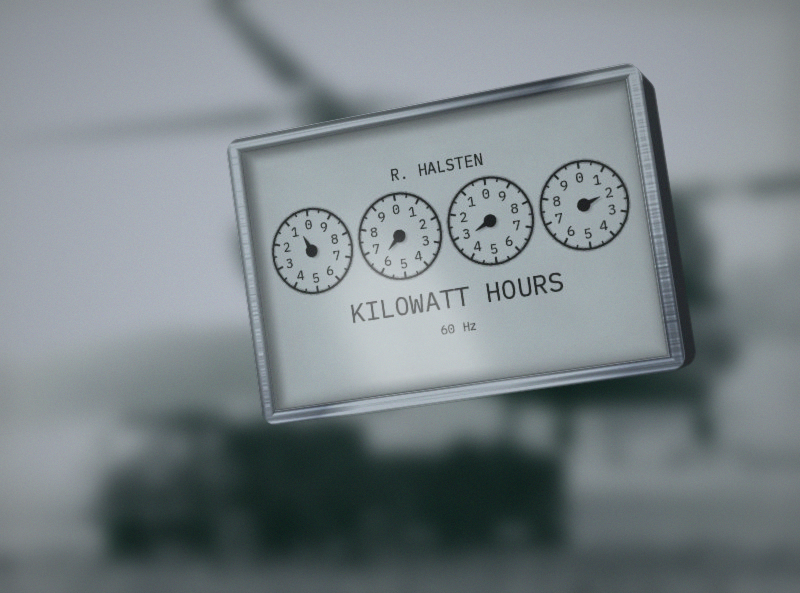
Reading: kWh 632
